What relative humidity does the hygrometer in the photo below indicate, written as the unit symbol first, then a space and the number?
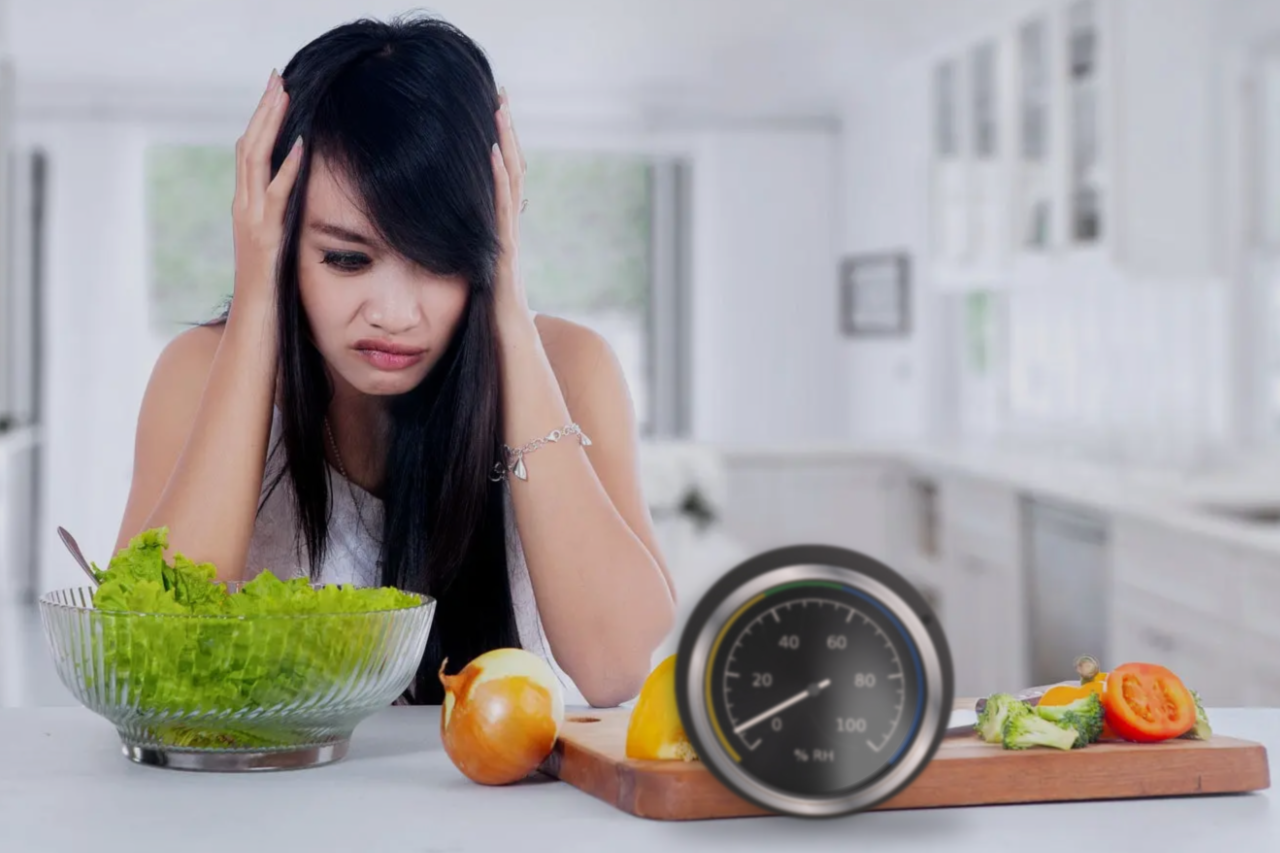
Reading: % 6
